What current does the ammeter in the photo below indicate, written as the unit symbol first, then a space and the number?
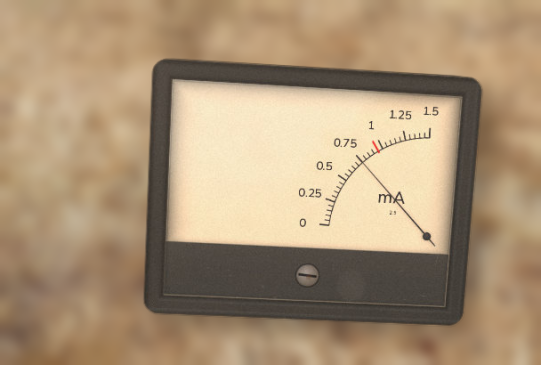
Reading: mA 0.75
